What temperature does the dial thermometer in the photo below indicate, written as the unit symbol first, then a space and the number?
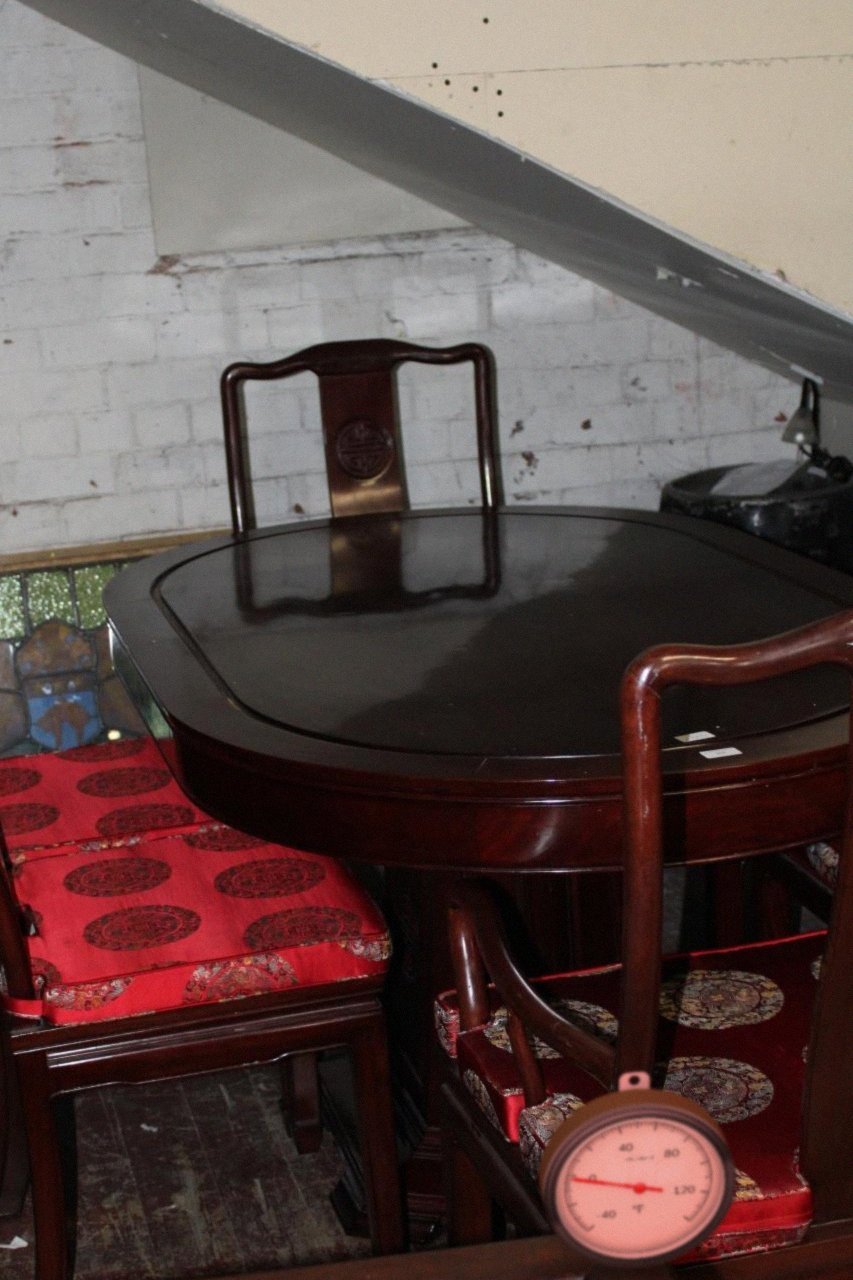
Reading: °F 0
